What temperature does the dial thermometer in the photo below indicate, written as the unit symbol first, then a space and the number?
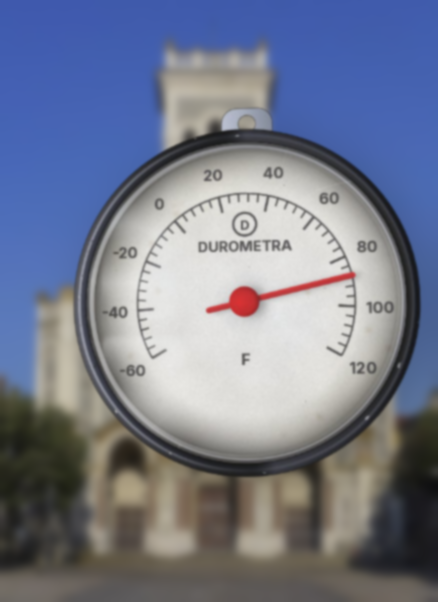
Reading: °F 88
